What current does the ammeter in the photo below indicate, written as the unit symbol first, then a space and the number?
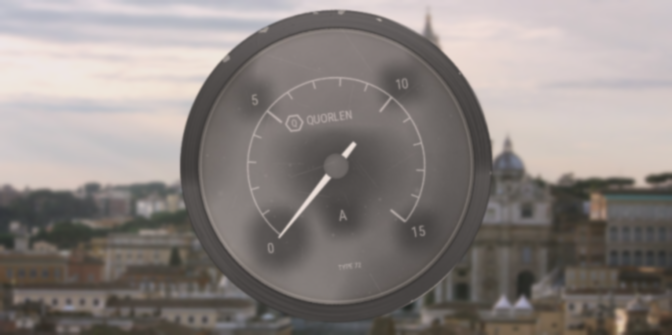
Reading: A 0
